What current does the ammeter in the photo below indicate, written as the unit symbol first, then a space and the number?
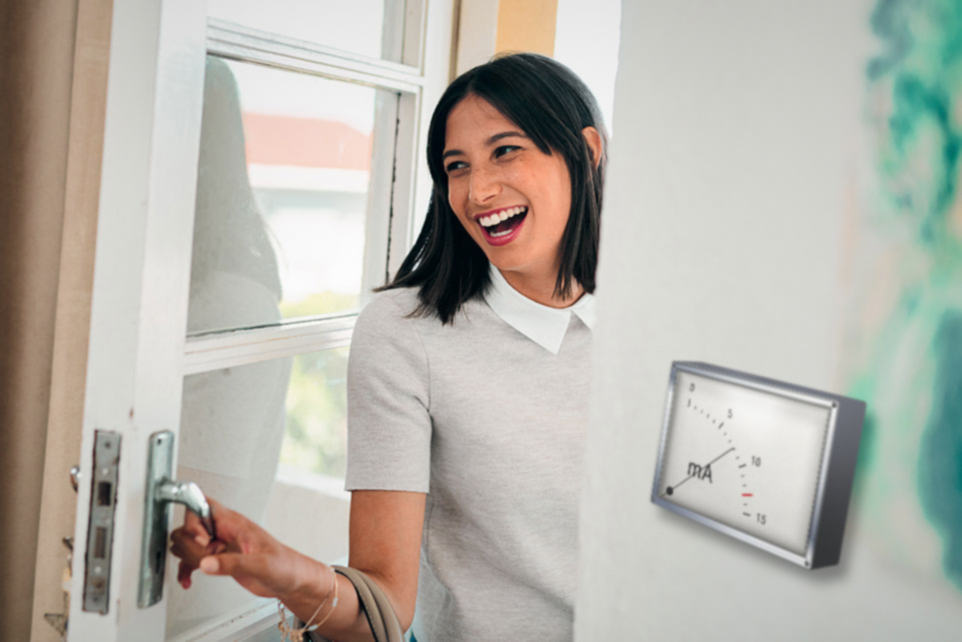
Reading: mA 8
